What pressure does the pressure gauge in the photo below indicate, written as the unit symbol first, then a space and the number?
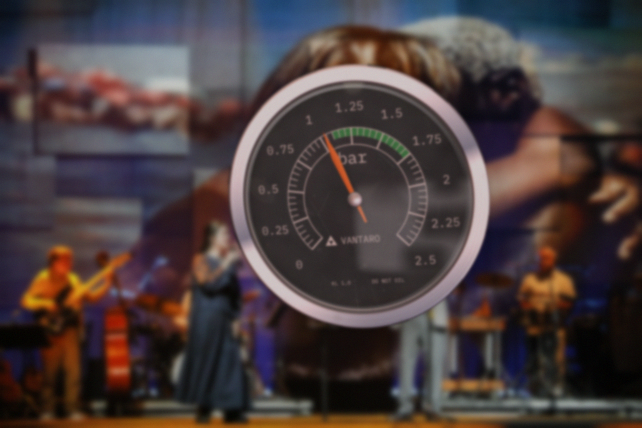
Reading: bar 1.05
